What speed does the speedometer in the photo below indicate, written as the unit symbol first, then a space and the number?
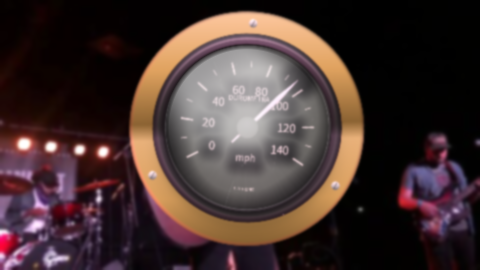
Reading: mph 95
